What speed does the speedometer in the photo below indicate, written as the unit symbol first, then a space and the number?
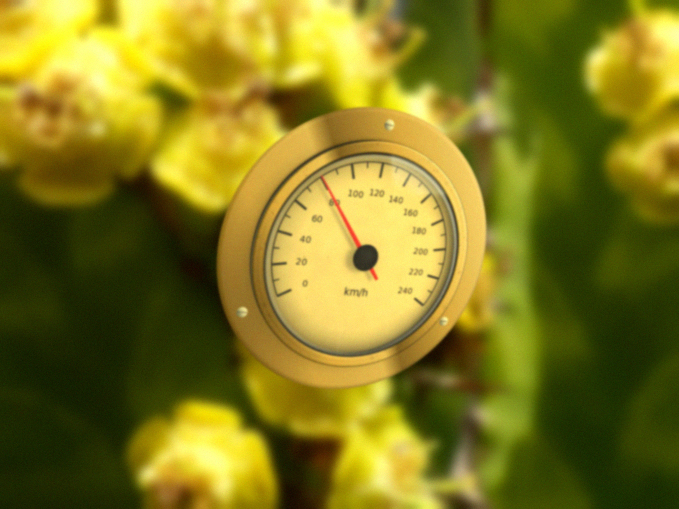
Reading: km/h 80
